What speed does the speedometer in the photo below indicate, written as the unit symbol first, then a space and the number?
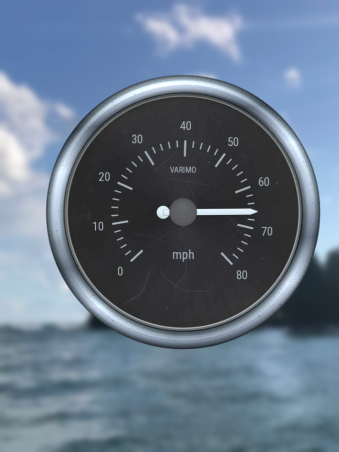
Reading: mph 66
